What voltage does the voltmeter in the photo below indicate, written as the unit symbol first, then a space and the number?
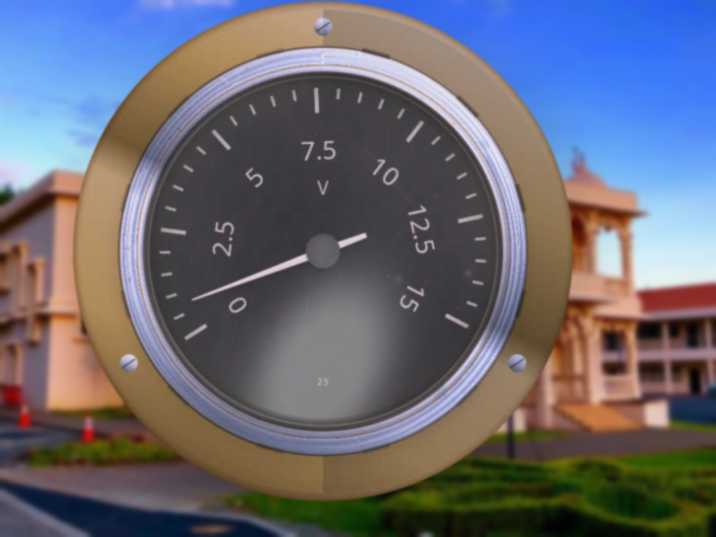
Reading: V 0.75
